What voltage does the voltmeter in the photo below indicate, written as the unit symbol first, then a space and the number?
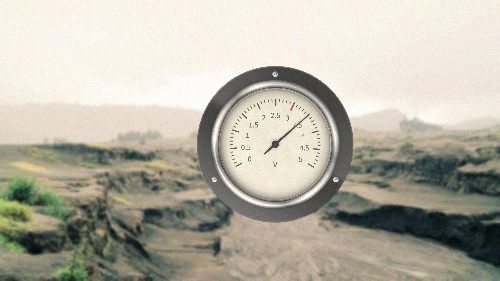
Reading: V 3.5
